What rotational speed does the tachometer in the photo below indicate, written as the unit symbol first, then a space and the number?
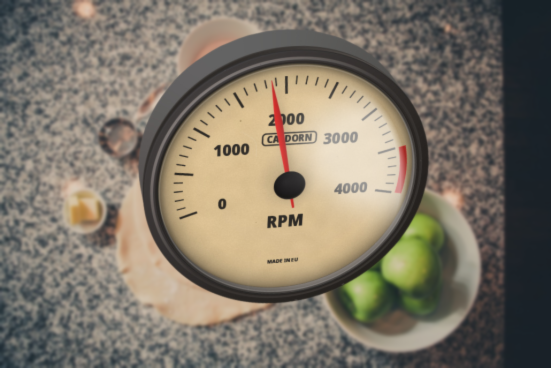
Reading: rpm 1850
